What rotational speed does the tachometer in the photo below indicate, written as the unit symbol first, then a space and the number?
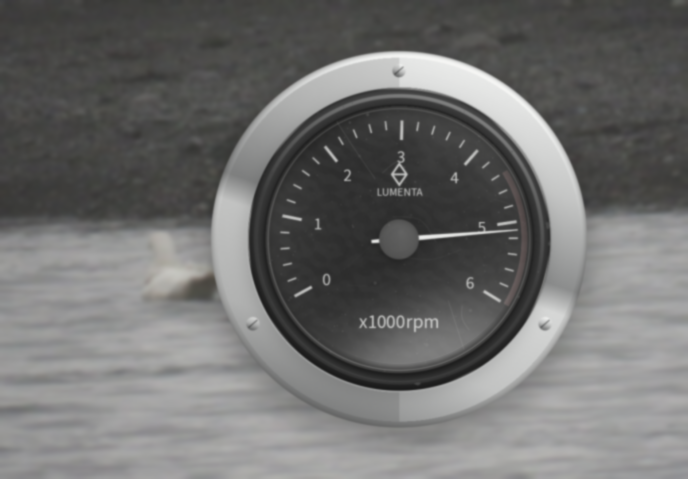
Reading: rpm 5100
